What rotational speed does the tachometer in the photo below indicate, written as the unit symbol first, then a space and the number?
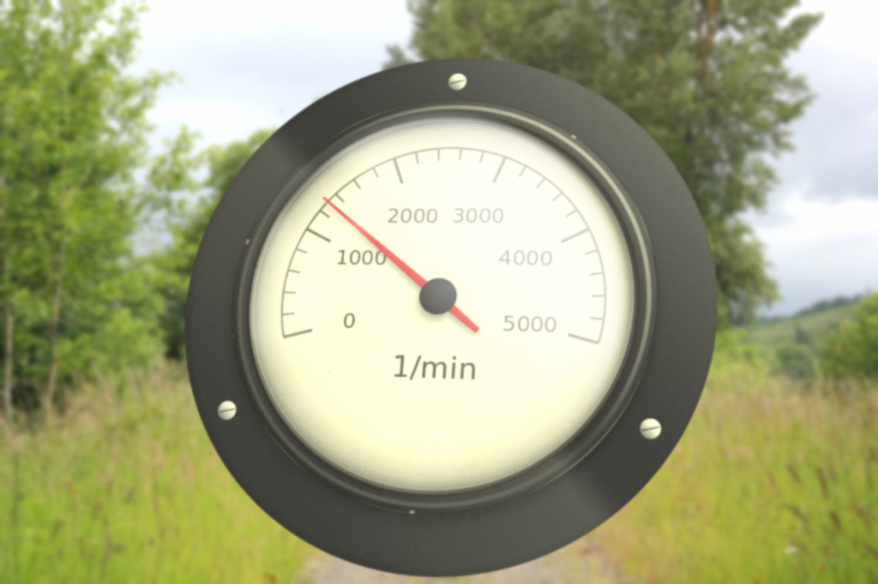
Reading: rpm 1300
